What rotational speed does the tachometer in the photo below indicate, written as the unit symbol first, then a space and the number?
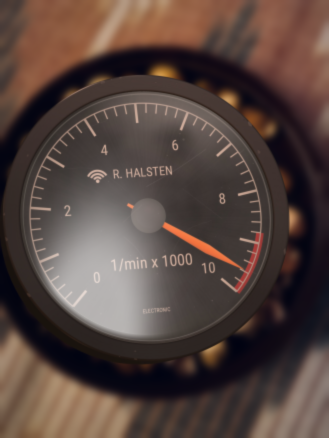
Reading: rpm 9600
